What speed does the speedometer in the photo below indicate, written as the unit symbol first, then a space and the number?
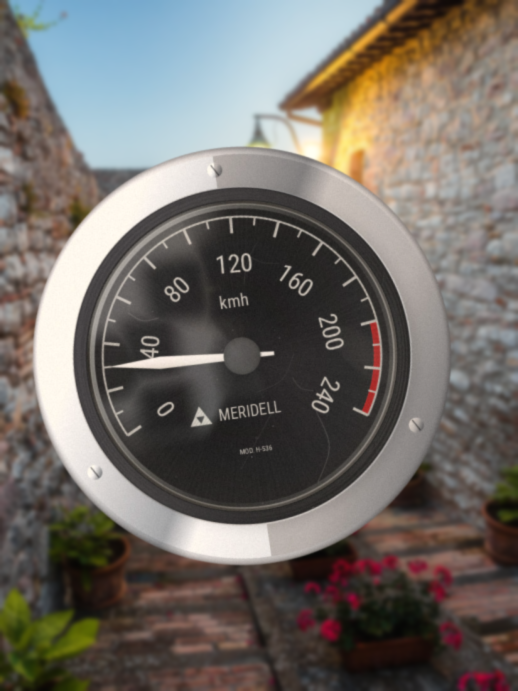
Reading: km/h 30
